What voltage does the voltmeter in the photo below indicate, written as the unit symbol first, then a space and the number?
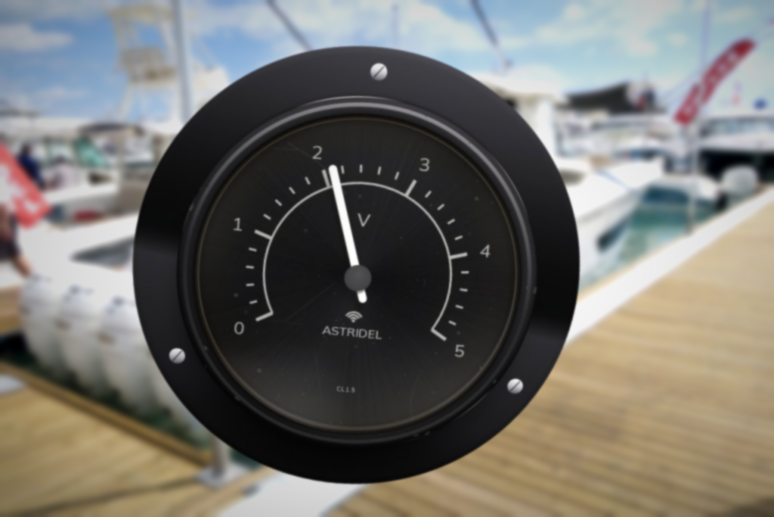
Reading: V 2.1
